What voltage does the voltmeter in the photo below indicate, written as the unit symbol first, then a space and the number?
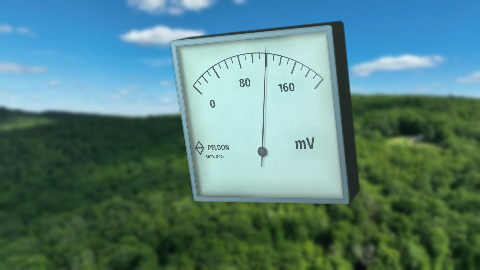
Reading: mV 120
